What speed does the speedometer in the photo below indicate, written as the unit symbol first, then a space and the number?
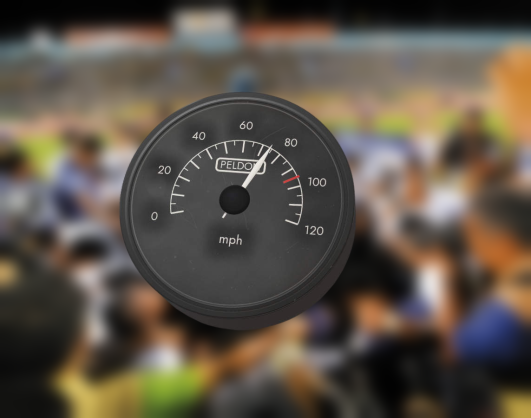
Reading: mph 75
